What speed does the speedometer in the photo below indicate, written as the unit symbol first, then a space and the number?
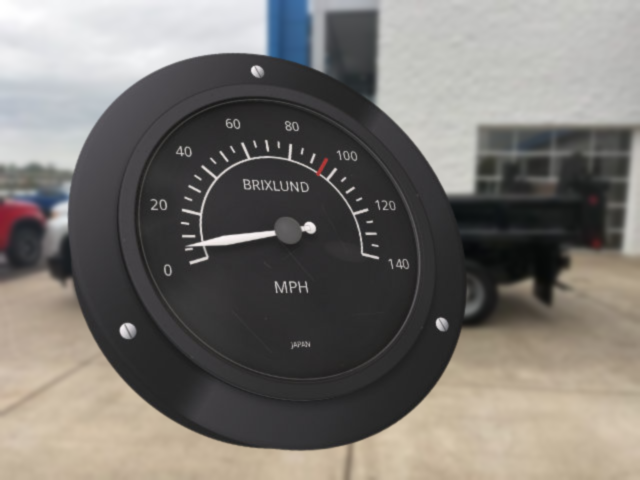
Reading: mph 5
